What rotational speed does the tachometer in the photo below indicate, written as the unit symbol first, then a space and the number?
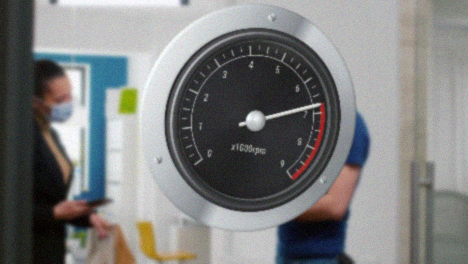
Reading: rpm 6750
